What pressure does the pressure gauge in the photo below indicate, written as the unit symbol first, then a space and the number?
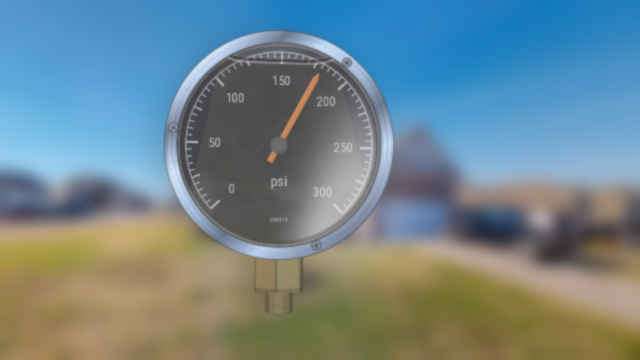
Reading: psi 180
